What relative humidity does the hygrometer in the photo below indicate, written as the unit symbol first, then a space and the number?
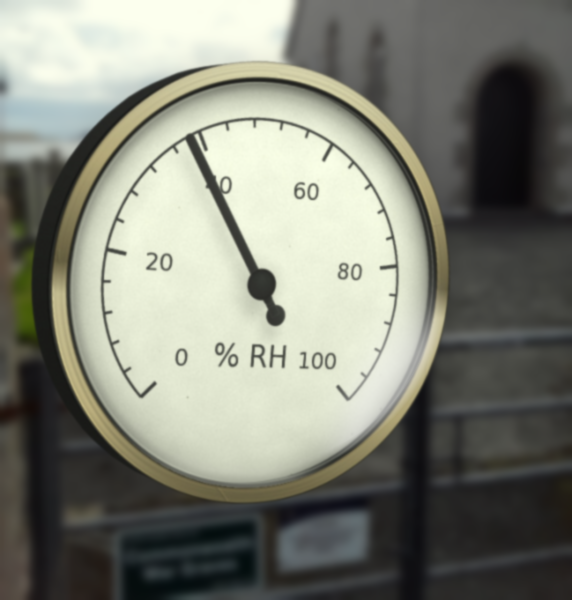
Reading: % 38
